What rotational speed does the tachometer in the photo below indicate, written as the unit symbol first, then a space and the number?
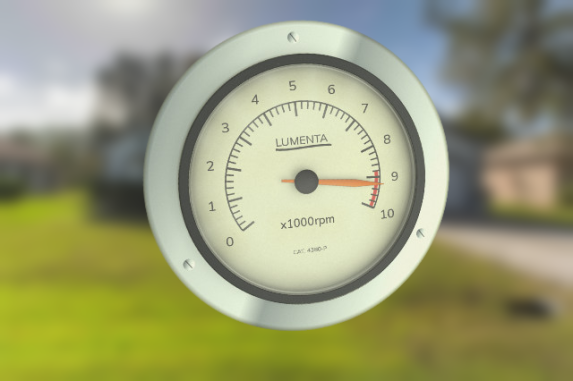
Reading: rpm 9200
